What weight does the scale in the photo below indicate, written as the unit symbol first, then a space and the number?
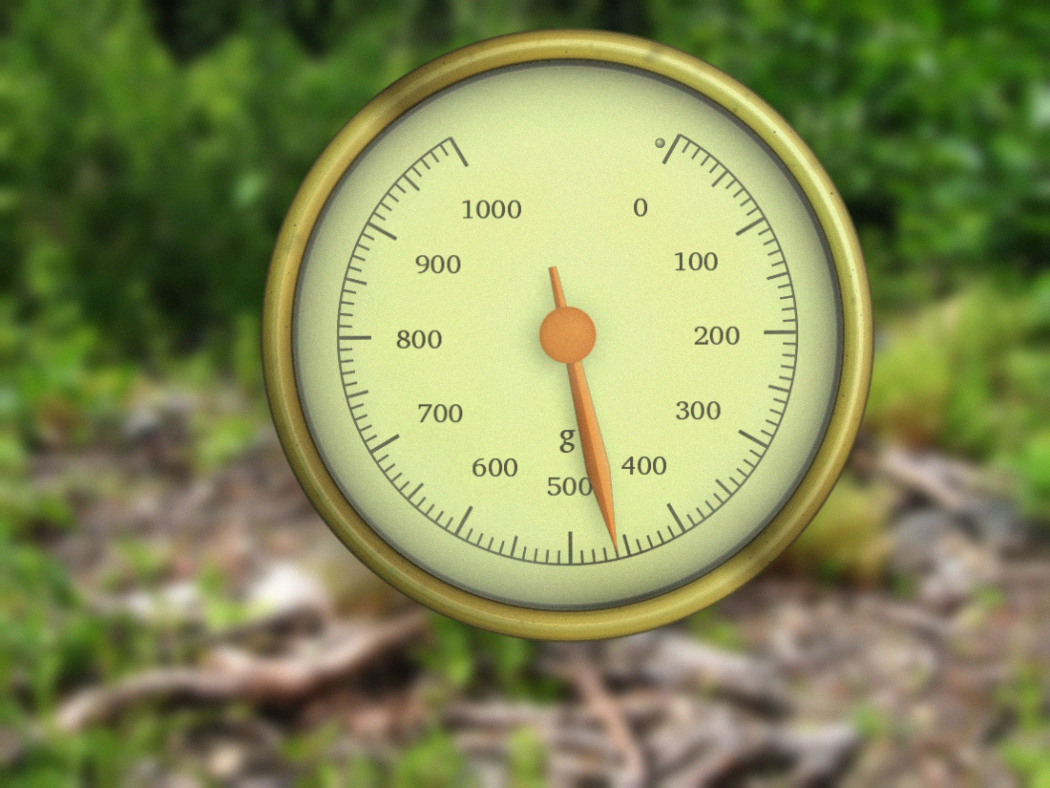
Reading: g 460
